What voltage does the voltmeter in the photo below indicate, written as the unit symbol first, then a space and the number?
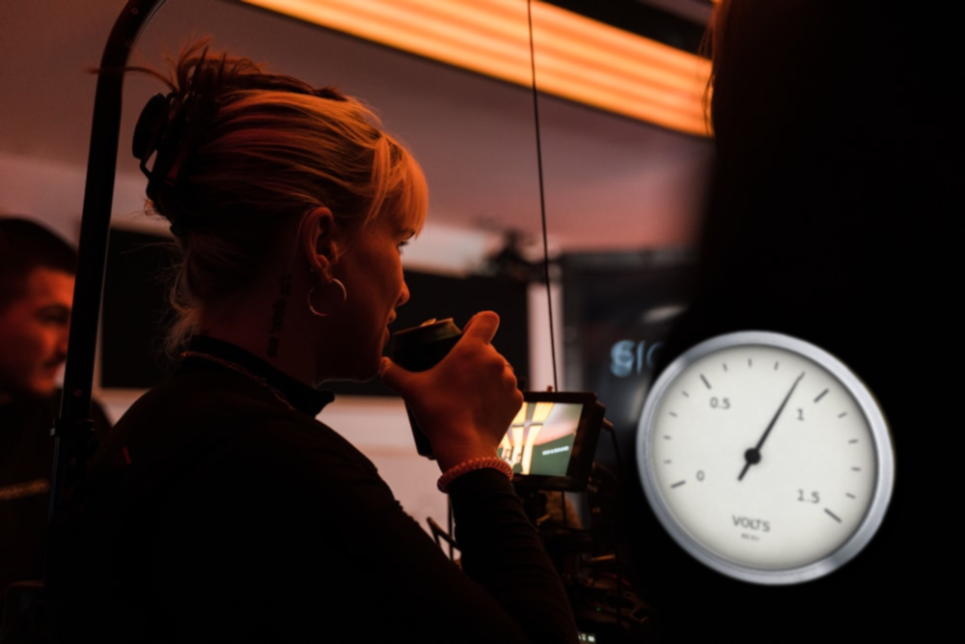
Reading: V 0.9
